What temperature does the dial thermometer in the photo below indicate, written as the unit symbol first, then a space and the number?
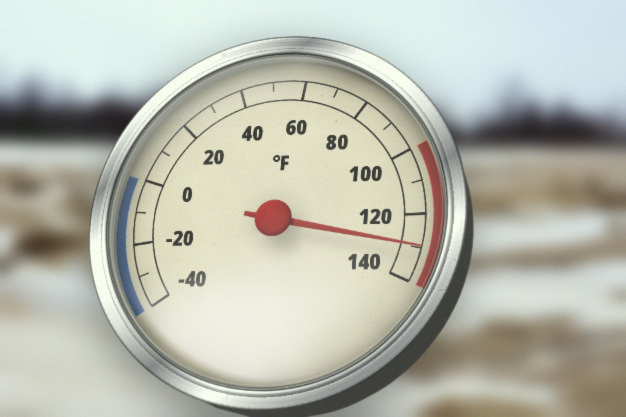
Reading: °F 130
